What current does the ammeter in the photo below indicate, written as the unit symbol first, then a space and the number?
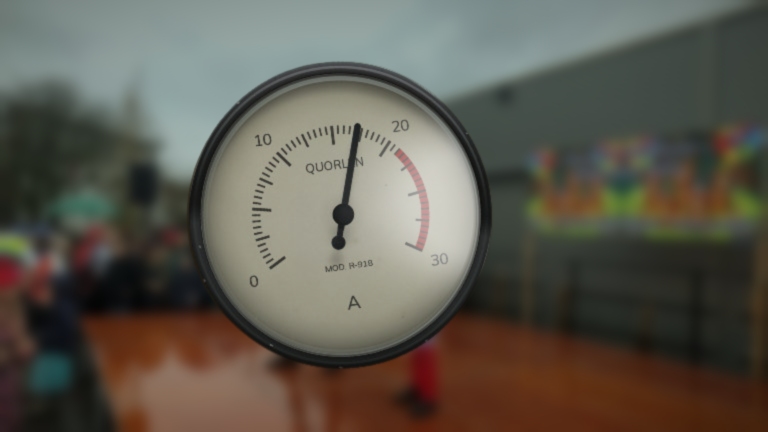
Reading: A 17
